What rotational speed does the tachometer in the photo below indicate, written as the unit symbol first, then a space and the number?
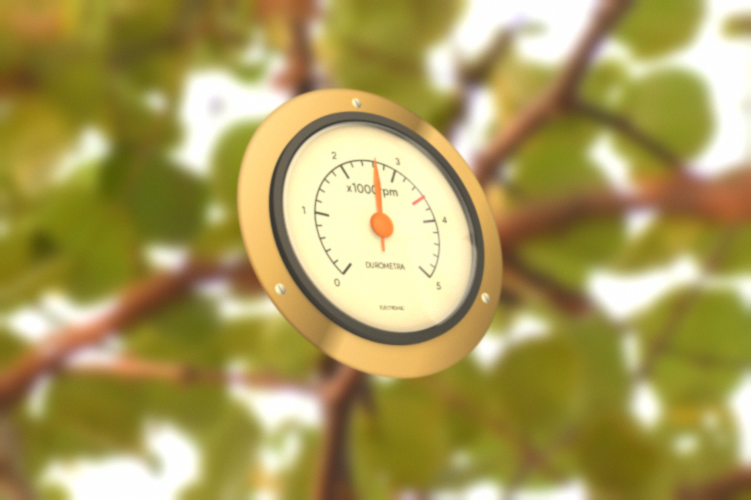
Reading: rpm 2600
